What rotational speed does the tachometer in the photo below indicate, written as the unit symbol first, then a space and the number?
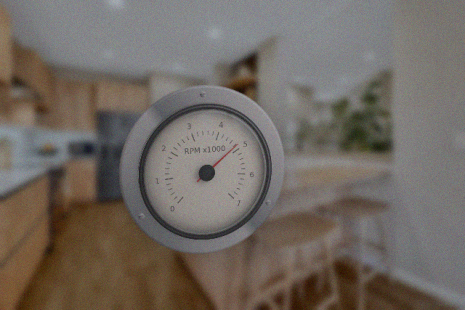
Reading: rpm 4800
